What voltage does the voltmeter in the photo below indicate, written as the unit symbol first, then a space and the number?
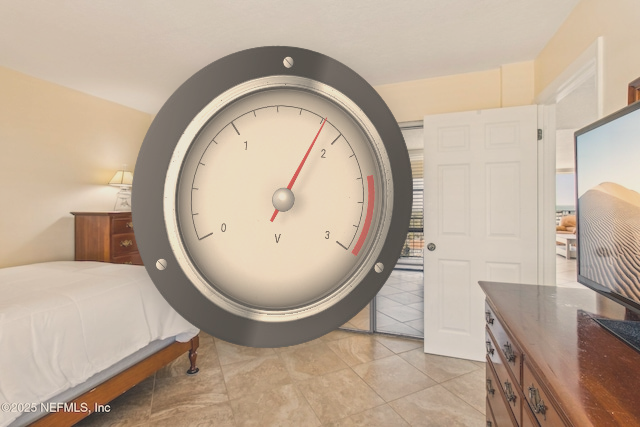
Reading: V 1.8
